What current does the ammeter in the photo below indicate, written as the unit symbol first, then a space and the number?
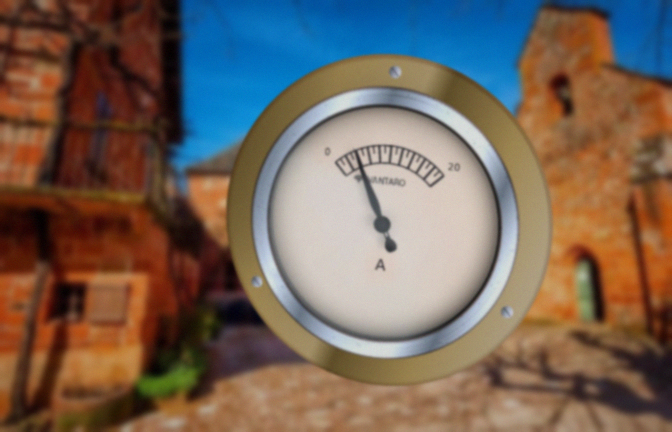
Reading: A 4
